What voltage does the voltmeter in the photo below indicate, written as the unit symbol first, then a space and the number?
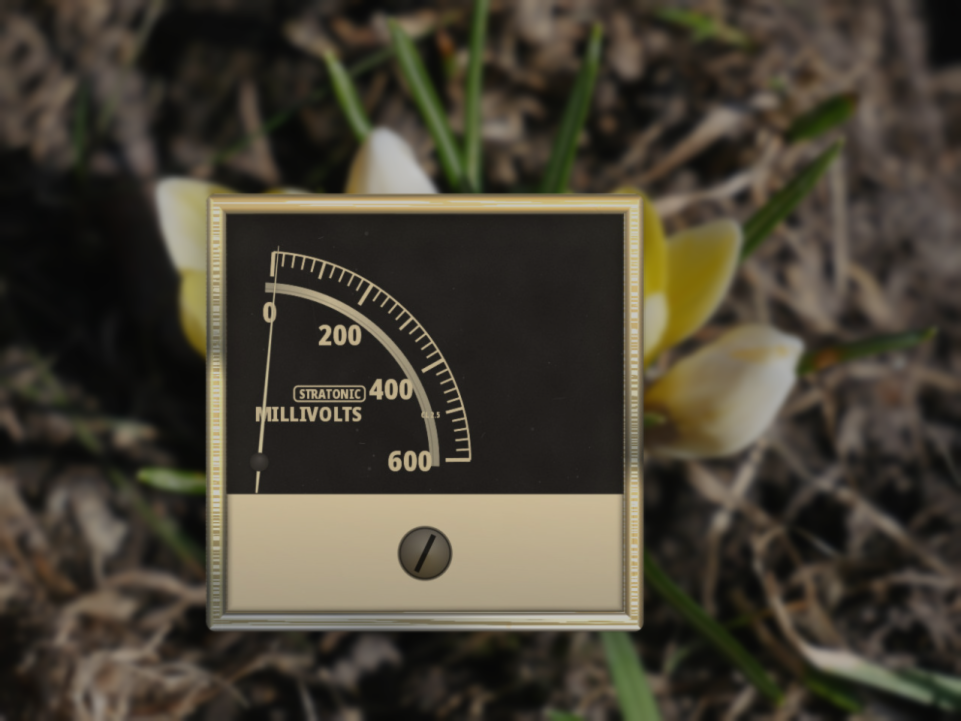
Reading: mV 10
